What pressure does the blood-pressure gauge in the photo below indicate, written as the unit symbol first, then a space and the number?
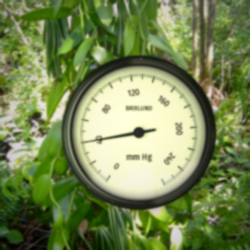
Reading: mmHg 40
